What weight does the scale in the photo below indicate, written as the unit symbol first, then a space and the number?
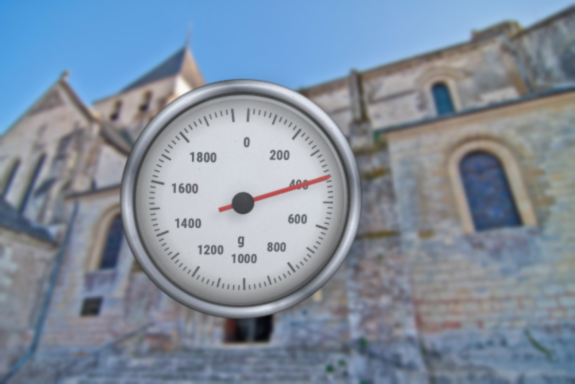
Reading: g 400
